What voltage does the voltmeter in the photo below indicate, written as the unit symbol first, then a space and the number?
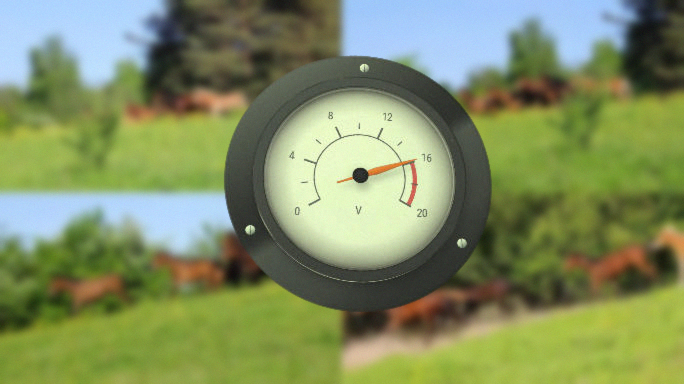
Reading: V 16
